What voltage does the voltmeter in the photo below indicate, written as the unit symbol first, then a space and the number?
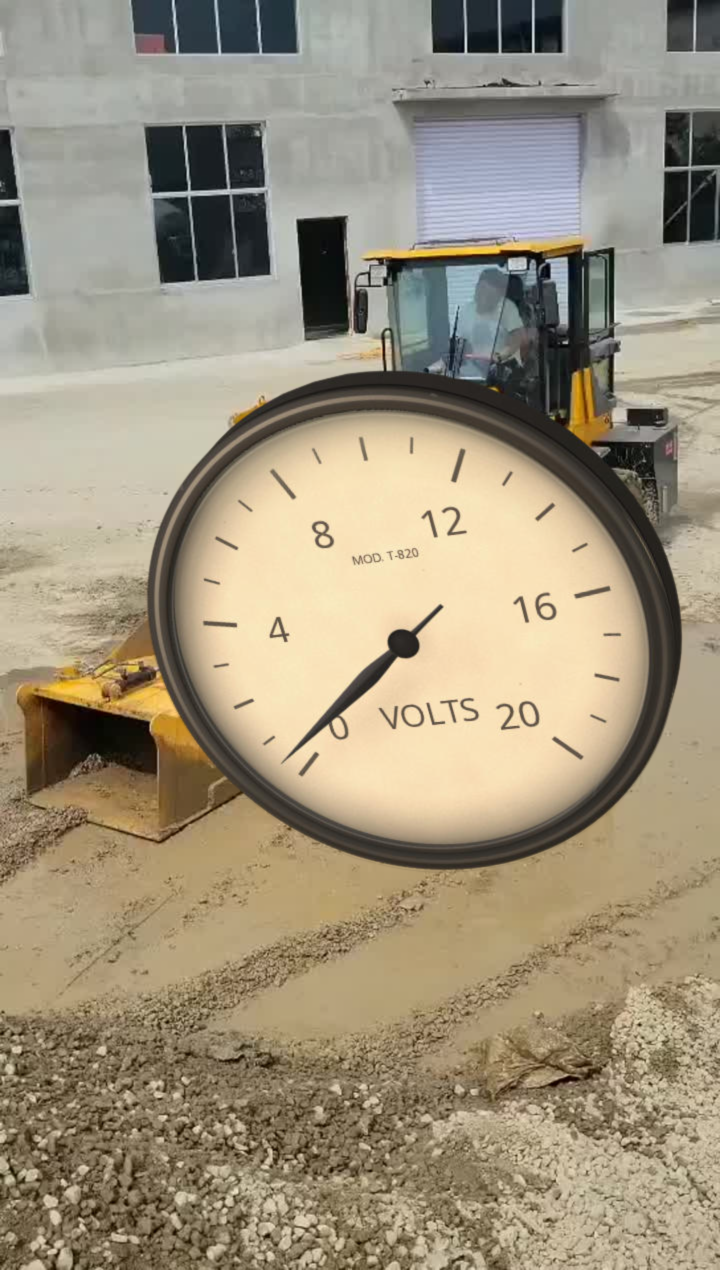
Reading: V 0.5
